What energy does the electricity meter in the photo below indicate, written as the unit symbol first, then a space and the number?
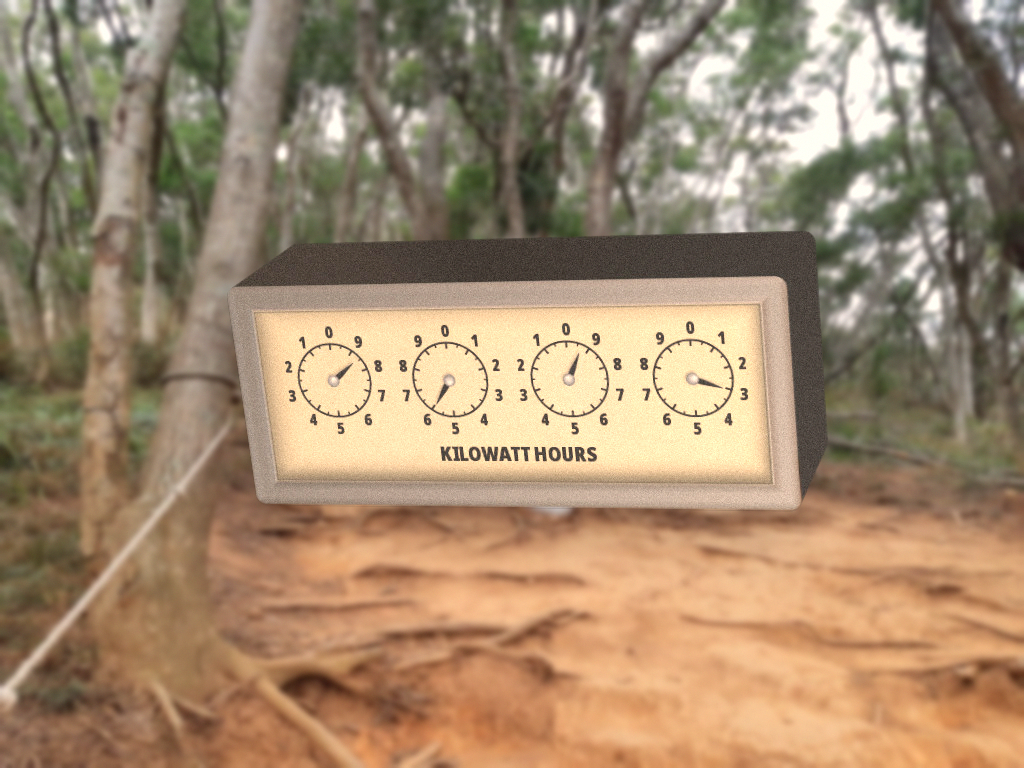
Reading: kWh 8593
